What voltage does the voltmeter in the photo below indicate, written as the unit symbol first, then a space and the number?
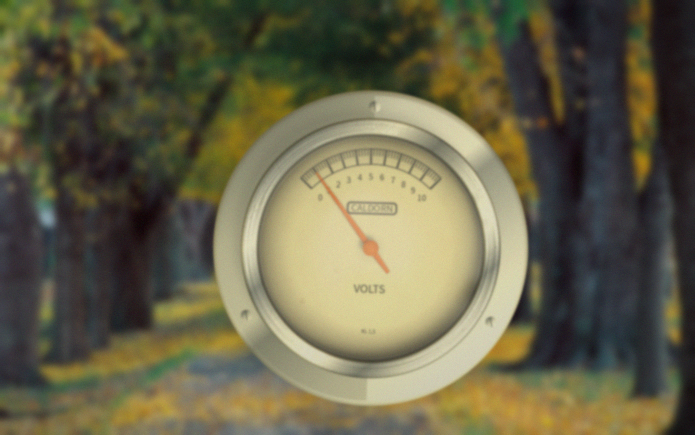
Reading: V 1
